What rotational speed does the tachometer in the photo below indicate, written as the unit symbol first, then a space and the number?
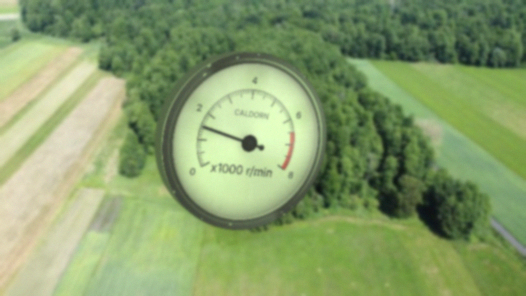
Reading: rpm 1500
